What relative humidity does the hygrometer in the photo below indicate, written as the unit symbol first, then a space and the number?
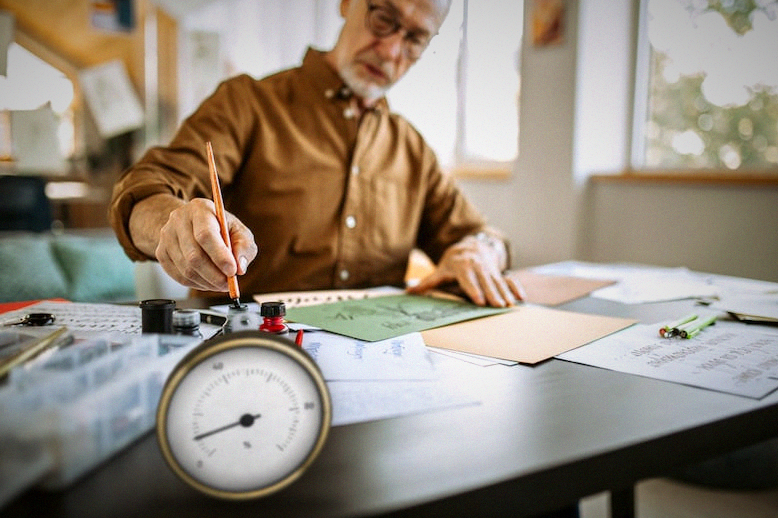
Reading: % 10
